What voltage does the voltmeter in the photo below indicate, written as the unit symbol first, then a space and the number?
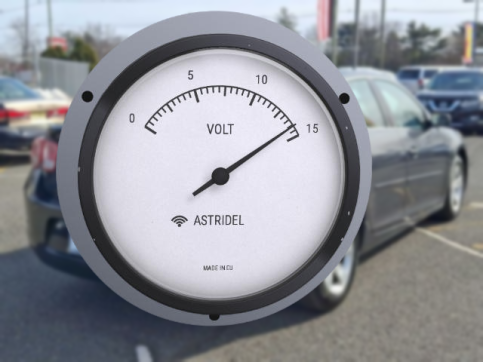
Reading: V 14
